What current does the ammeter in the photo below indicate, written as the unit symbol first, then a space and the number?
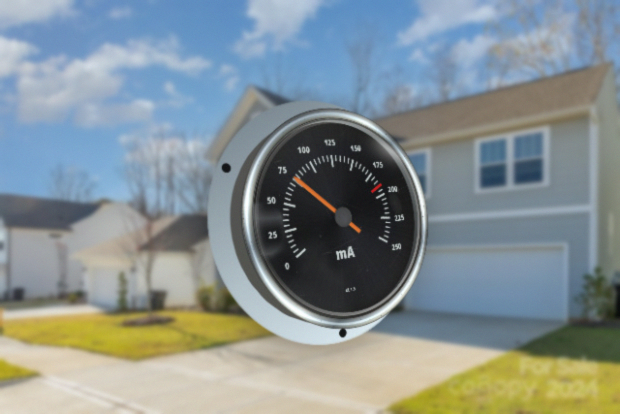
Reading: mA 75
